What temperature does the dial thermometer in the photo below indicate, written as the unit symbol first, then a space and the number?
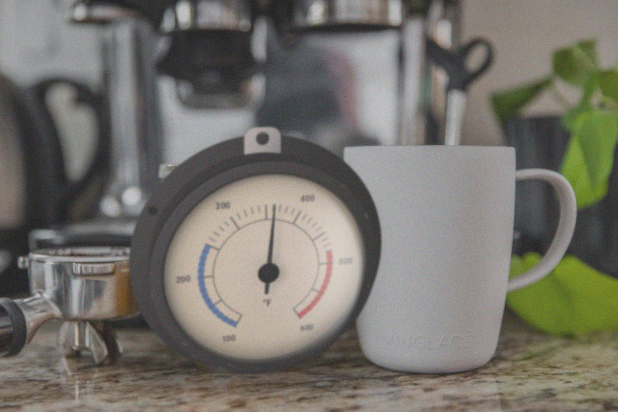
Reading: °F 360
